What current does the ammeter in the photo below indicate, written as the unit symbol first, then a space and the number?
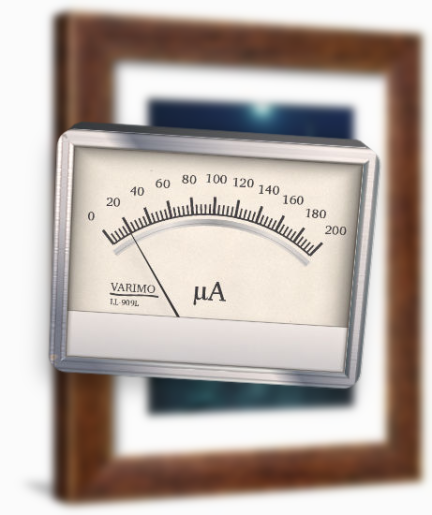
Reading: µA 20
